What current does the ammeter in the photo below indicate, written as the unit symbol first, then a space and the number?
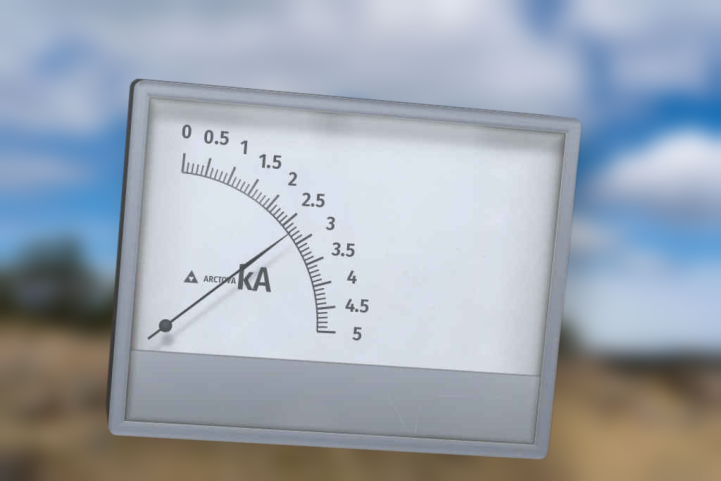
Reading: kA 2.7
